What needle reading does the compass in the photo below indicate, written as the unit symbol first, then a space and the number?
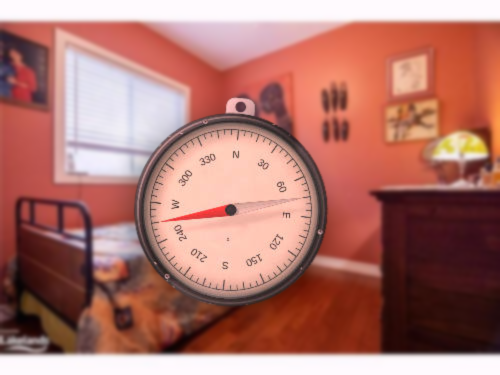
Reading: ° 255
